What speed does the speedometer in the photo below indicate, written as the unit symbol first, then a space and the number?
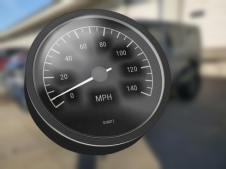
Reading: mph 5
